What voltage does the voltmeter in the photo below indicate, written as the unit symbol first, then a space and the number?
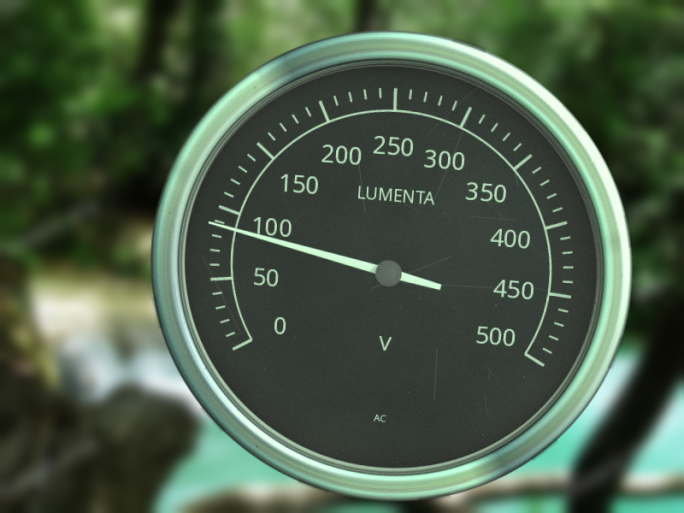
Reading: V 90
